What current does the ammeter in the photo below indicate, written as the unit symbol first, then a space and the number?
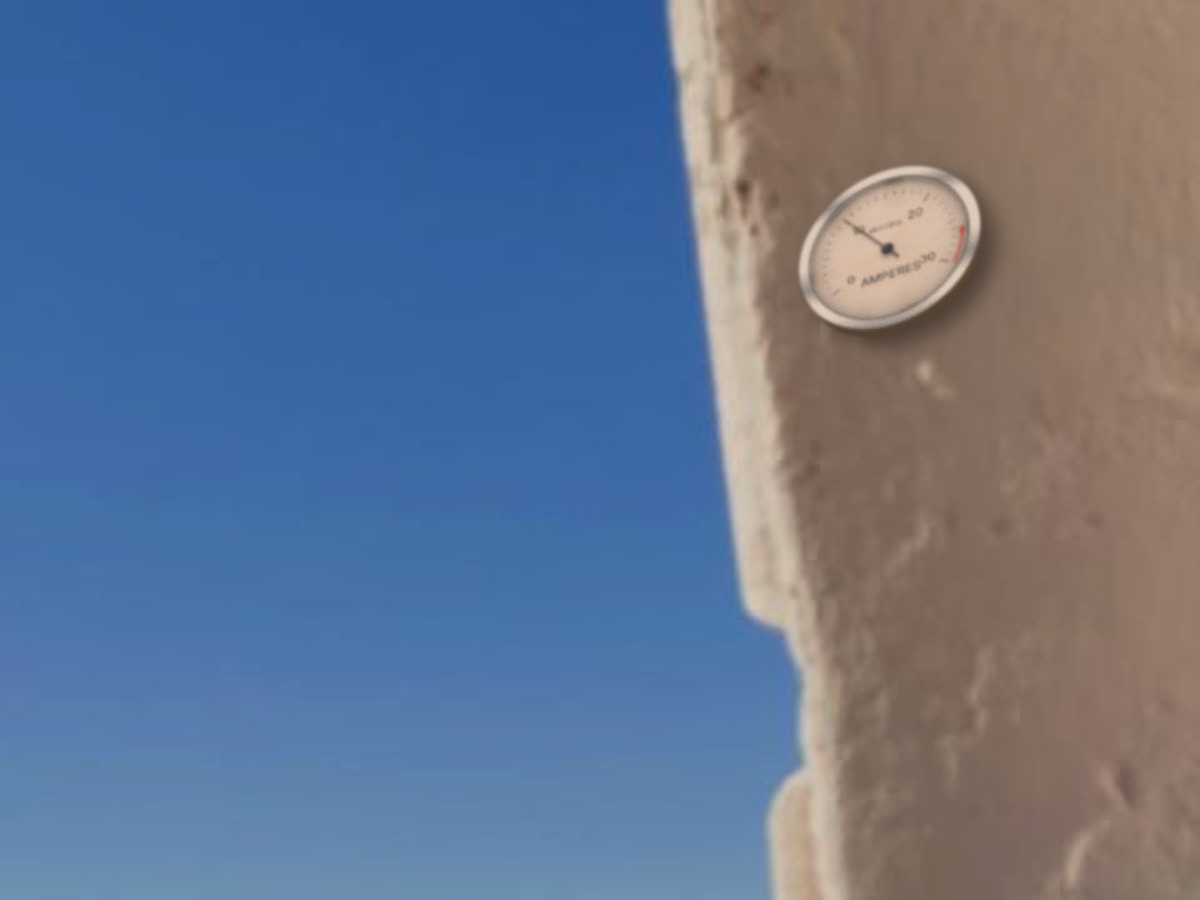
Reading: A 10
